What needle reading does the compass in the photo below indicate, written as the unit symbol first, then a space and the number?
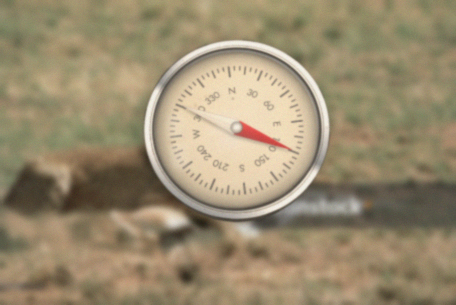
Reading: ° 120
